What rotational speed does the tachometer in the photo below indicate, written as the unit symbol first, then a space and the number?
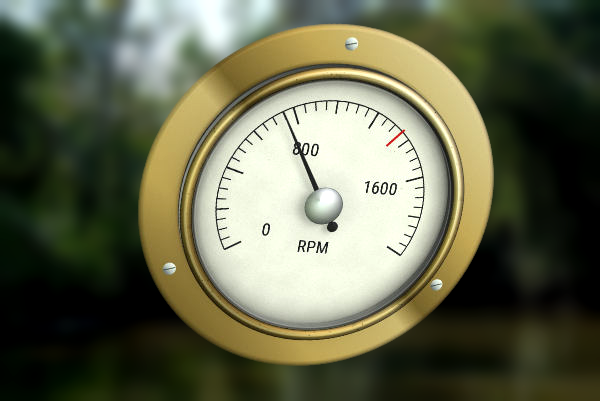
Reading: rpm 750
